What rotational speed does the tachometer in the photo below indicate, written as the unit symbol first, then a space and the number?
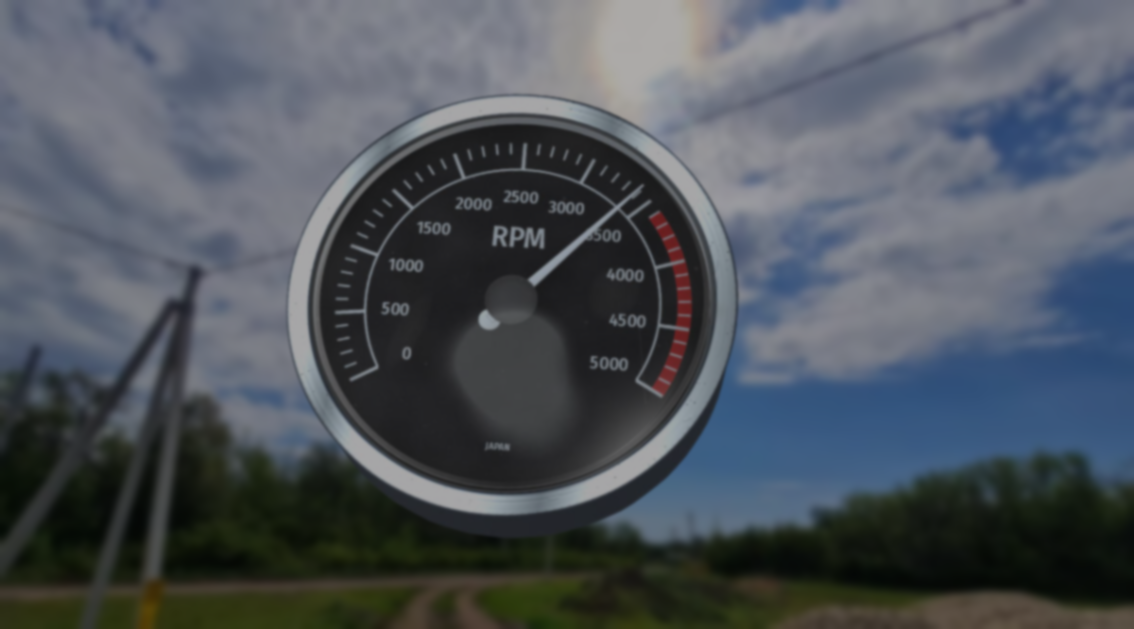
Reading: rpm 3400
